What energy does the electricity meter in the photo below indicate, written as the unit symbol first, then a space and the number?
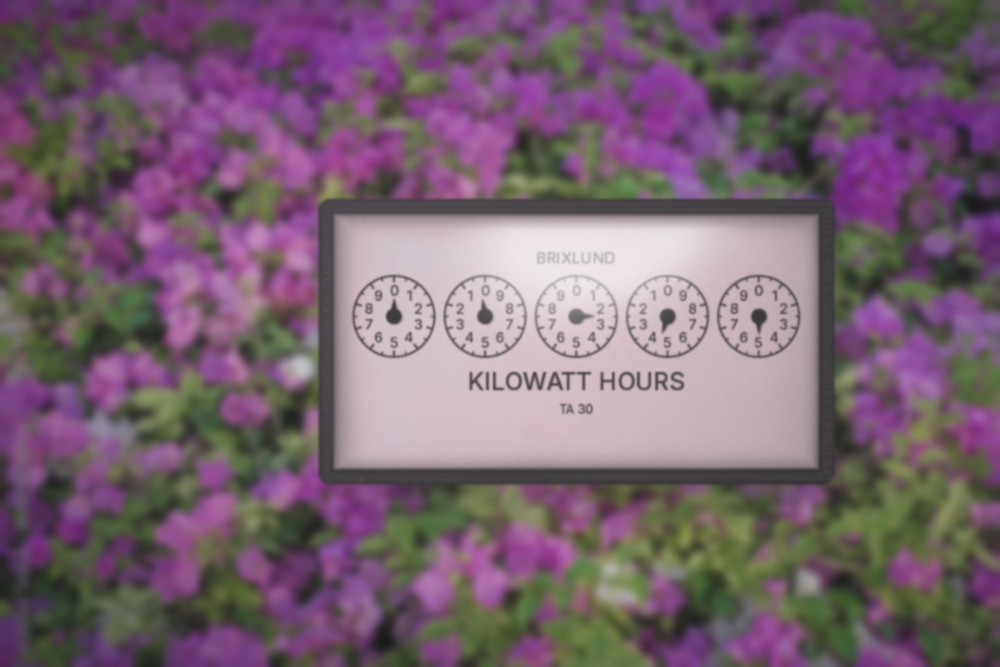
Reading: kWh 245
